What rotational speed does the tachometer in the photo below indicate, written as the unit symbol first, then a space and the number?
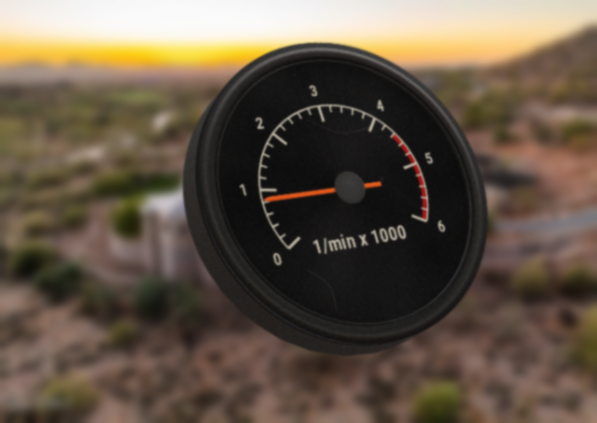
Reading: rpm 800
